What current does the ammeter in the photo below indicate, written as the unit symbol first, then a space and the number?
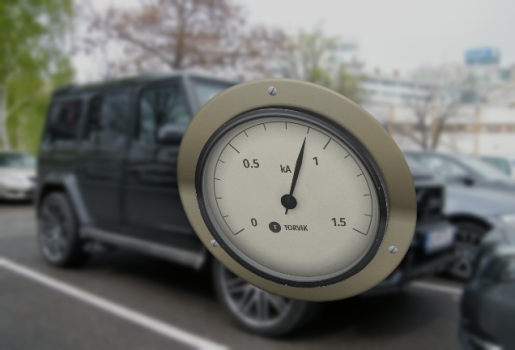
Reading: kA 0.9
